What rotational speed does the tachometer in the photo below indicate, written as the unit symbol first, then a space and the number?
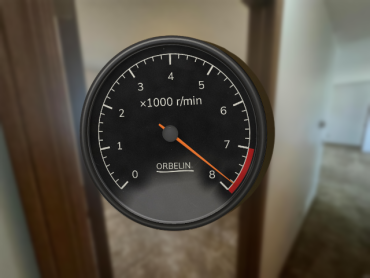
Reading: rpm 7800
